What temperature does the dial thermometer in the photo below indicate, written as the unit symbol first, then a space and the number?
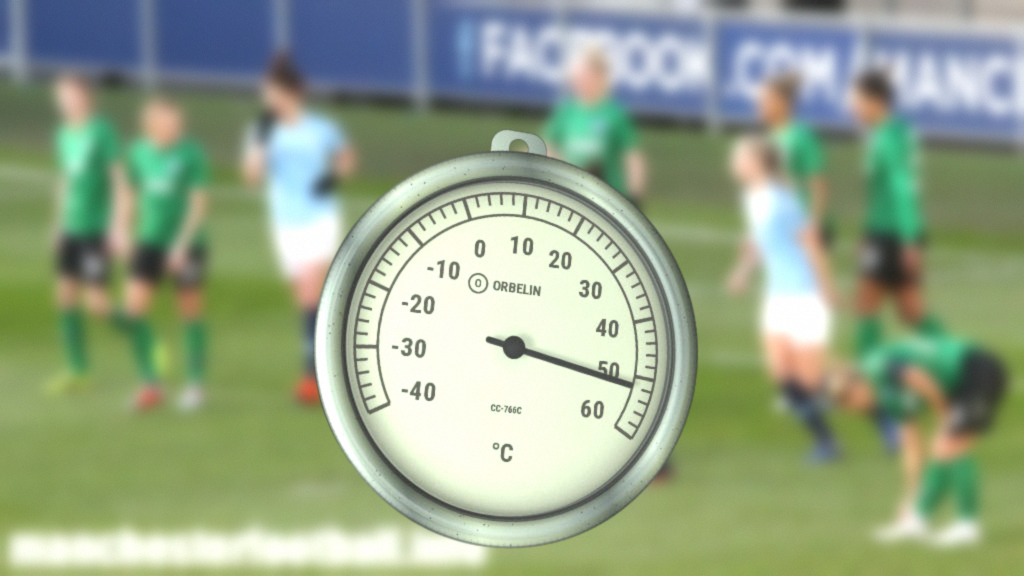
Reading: °C 52
